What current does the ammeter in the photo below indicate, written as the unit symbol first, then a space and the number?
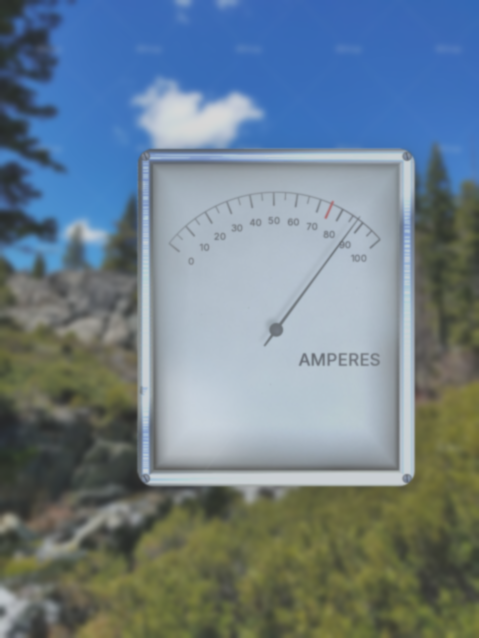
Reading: A 87.5
